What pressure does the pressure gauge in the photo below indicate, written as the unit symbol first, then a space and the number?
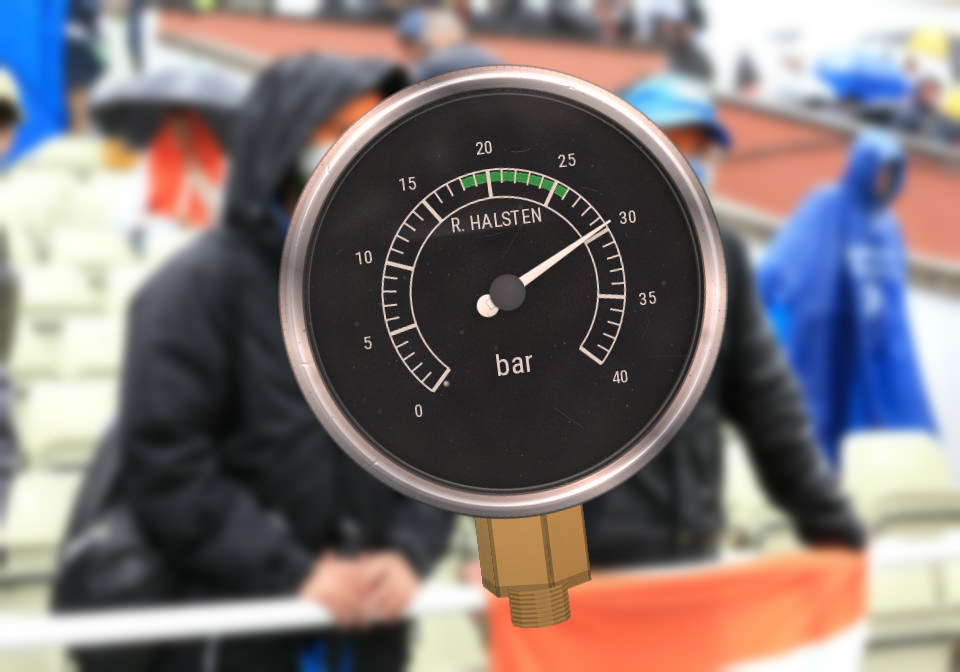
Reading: bar 29.5
